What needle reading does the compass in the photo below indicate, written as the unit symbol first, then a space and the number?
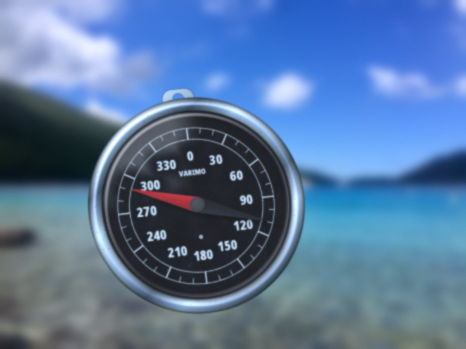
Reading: ° 290
